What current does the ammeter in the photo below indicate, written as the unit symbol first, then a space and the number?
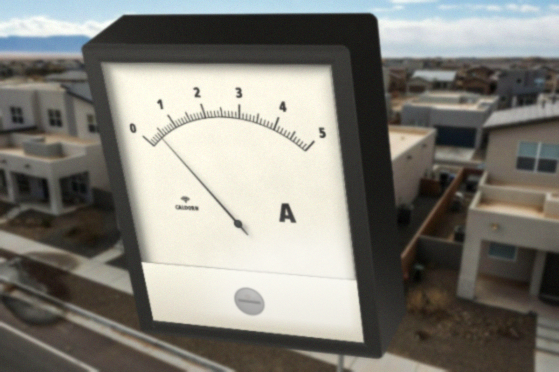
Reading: A 0.5
